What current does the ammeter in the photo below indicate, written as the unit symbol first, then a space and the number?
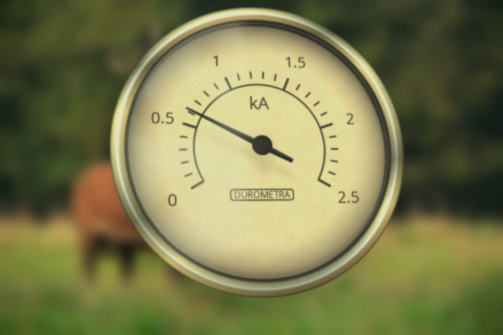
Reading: kA 0.6
